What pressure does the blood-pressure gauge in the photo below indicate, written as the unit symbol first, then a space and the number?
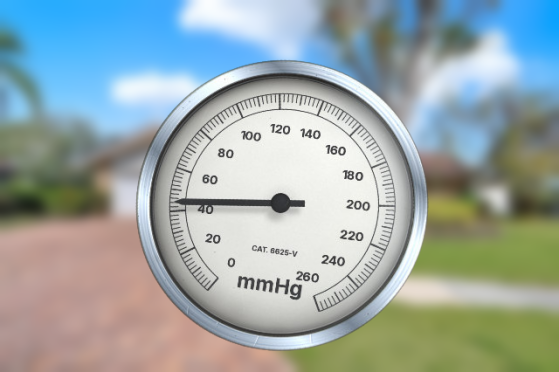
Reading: mmHg 44
